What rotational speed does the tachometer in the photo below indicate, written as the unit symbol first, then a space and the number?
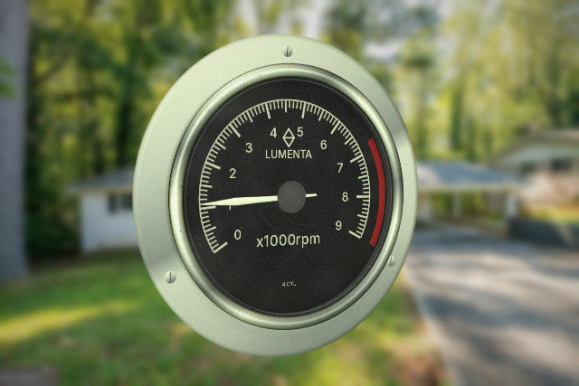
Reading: rpm 1100
